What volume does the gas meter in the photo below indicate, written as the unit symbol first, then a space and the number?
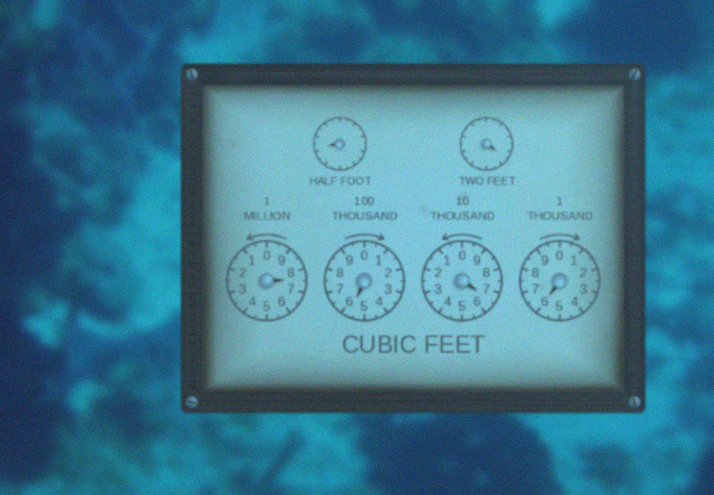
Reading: ft³ 756600
